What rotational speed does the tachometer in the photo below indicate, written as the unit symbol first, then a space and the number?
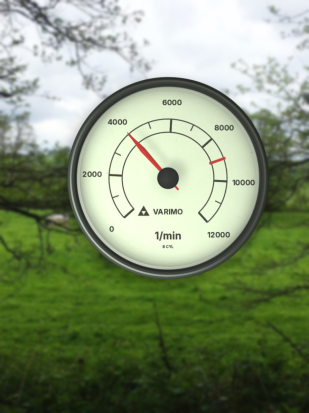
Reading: rpm 4000
